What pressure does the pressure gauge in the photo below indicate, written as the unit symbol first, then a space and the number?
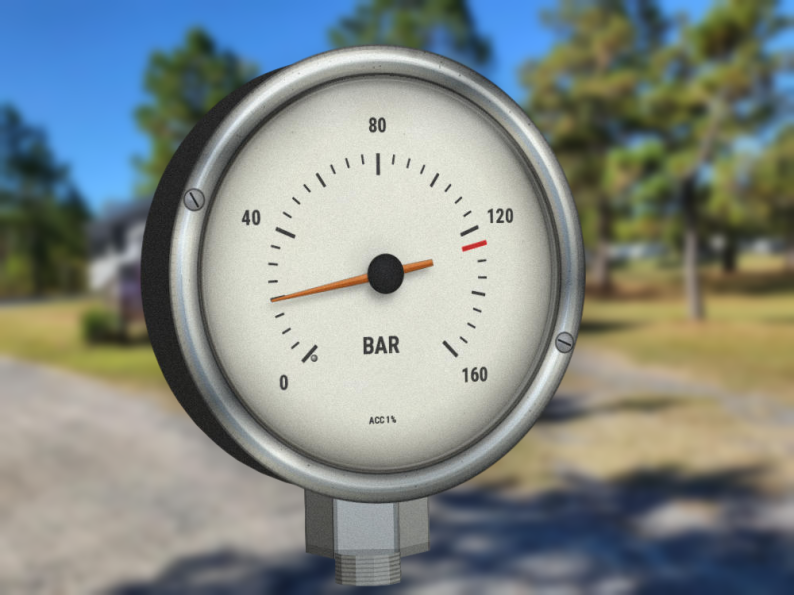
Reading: bar 20
